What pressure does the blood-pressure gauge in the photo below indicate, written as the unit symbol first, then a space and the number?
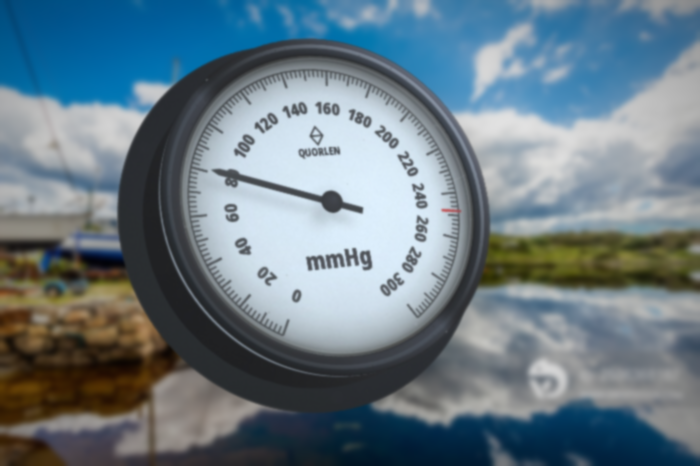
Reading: mmHg 80
